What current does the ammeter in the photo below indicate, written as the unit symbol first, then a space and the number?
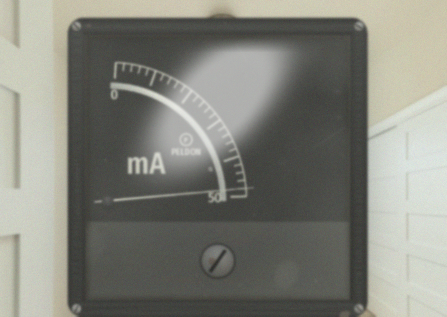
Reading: mA 48
